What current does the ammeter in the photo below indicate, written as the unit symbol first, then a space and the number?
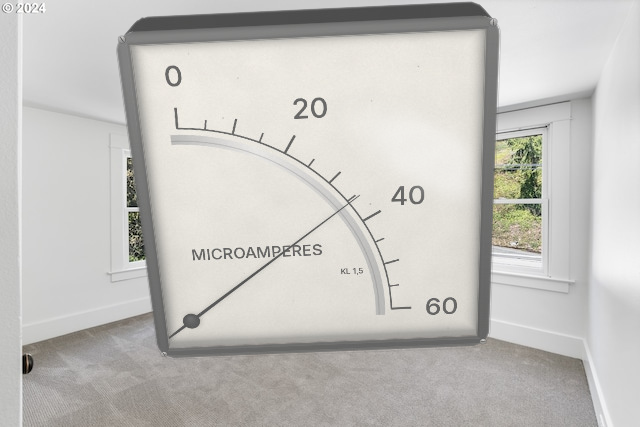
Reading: µA 35
